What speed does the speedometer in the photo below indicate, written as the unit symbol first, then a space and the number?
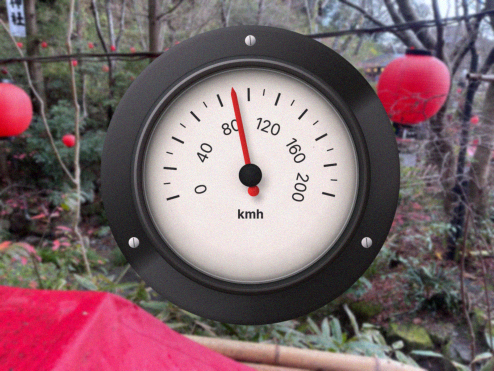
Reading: km/h 90
